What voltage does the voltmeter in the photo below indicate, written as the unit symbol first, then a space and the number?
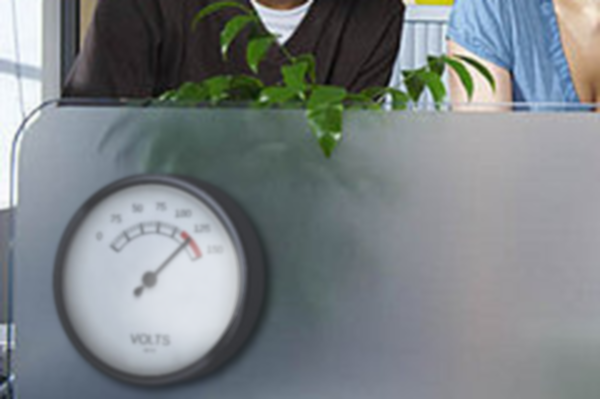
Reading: V 125
